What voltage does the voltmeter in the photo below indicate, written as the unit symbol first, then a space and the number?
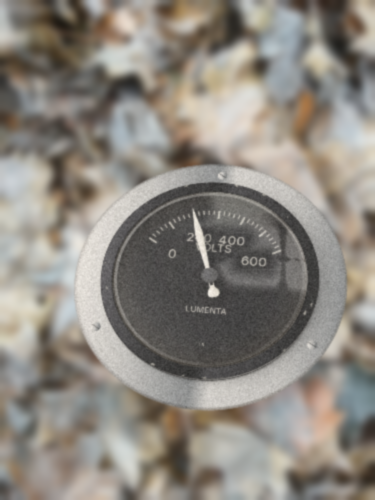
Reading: V 200
